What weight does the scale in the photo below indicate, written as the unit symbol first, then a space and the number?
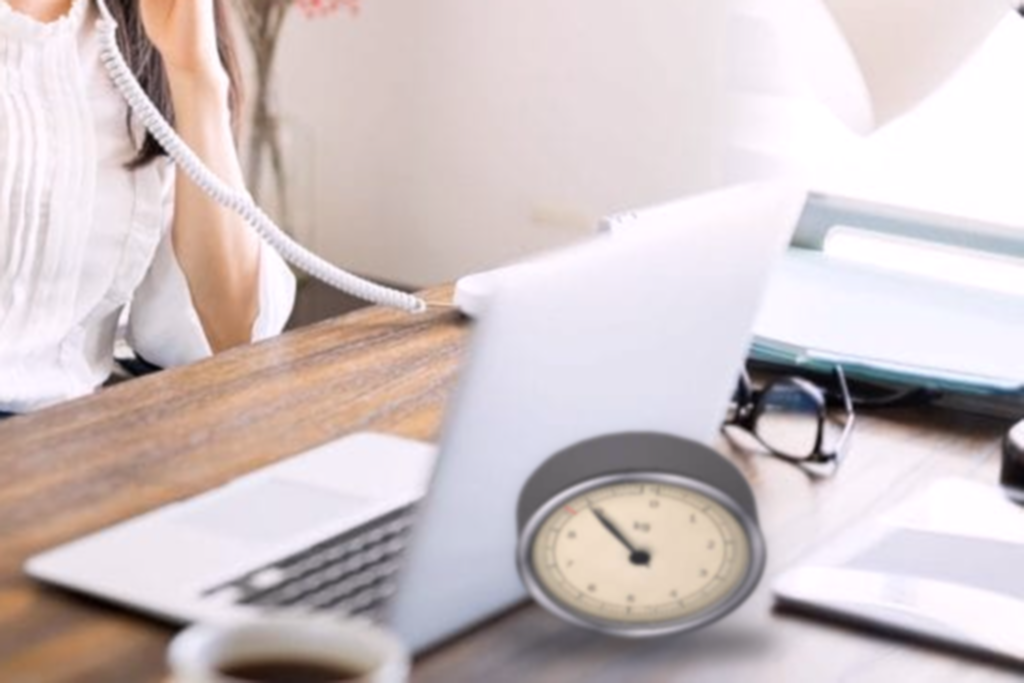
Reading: kg 9
